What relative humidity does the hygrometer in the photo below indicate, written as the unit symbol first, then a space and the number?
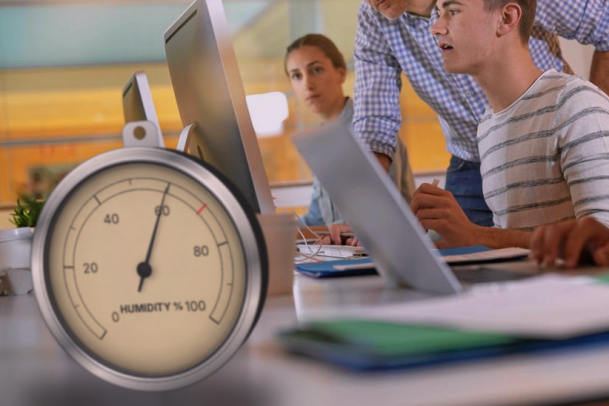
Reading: % 60
